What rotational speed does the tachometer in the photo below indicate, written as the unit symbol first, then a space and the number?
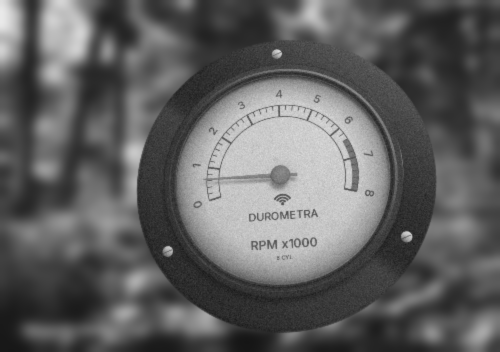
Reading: rpm 600
